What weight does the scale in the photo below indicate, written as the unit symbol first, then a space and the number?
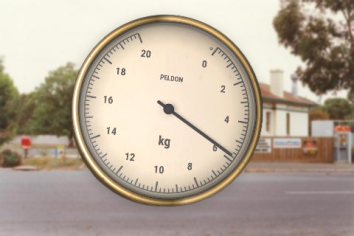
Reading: kg 5.8
